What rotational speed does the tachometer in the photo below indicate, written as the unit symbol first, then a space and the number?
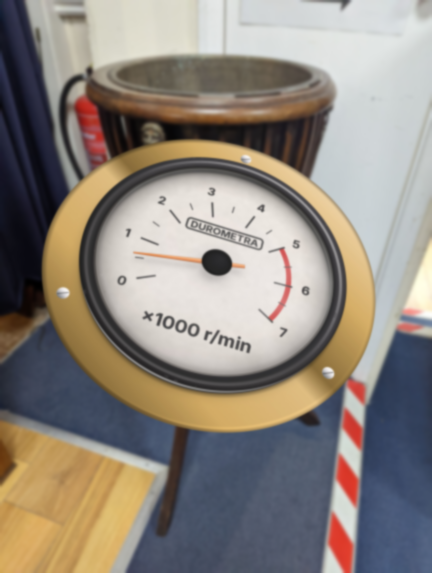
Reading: rpm 500
